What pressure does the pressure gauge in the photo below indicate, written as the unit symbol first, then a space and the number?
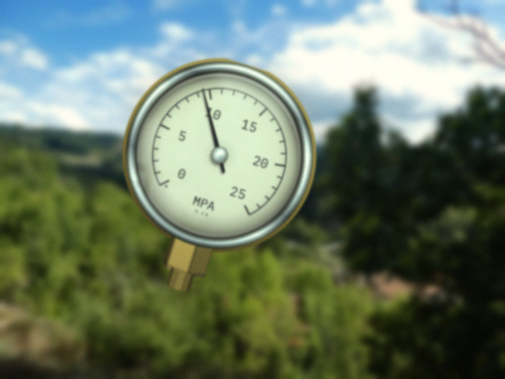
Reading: MPa 9.5
